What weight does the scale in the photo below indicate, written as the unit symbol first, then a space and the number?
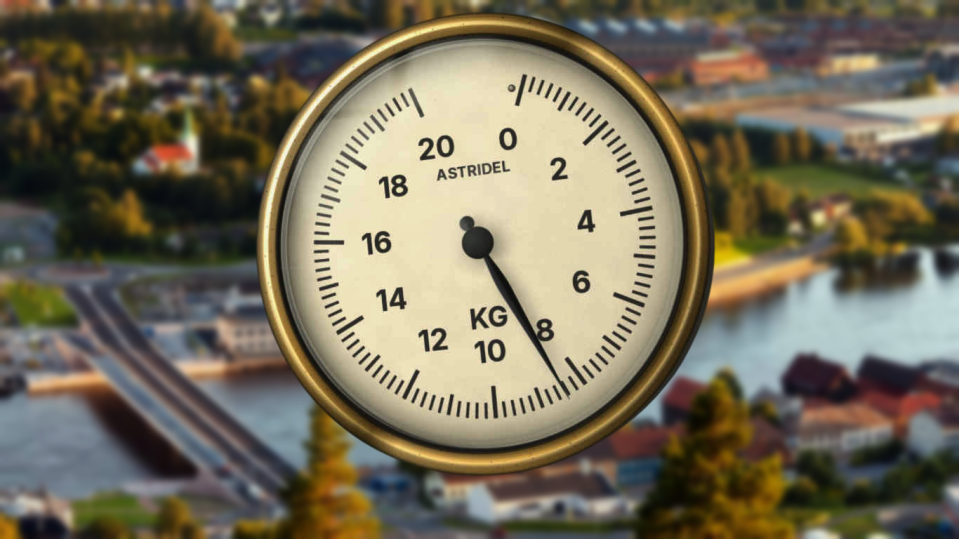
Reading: kg 8.4
